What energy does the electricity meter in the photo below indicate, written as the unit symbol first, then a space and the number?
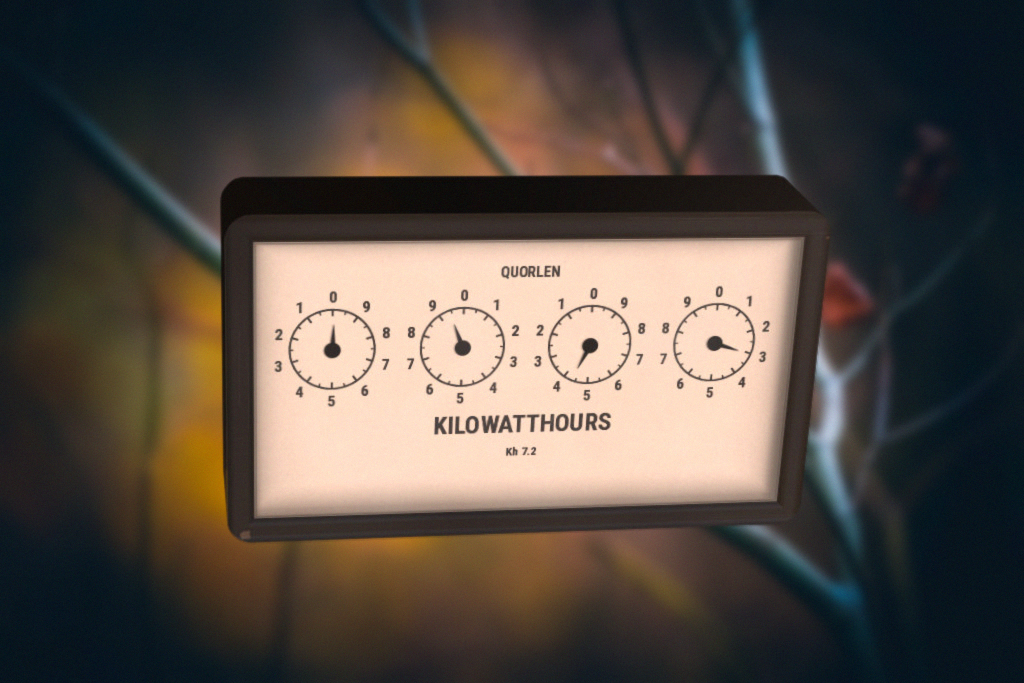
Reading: kWh 9943
